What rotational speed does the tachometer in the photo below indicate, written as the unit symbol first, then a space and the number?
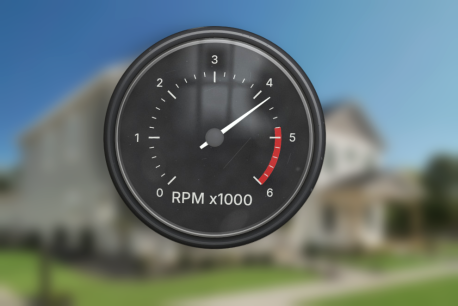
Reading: rpm 4200
